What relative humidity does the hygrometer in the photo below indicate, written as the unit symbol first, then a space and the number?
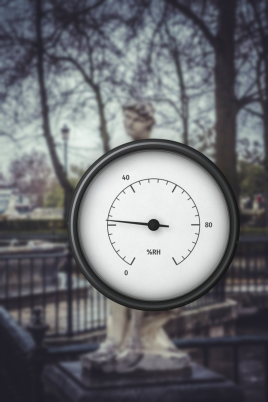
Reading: % 22
